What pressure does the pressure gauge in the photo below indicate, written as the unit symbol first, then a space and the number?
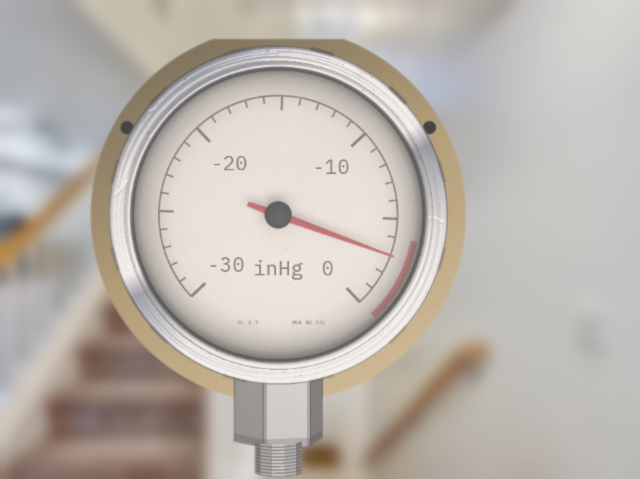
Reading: inHg -3
